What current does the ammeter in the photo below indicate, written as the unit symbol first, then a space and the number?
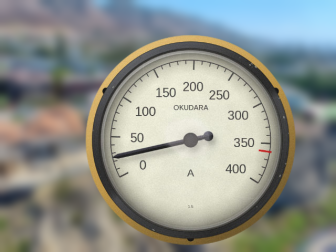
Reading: A 25
